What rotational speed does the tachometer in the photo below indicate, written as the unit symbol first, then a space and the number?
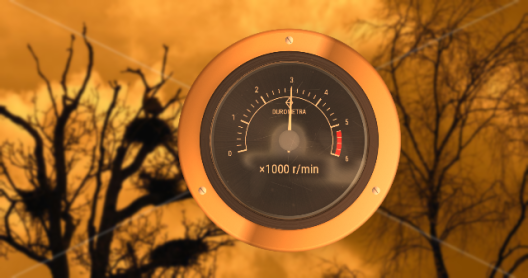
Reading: rpm 3000
